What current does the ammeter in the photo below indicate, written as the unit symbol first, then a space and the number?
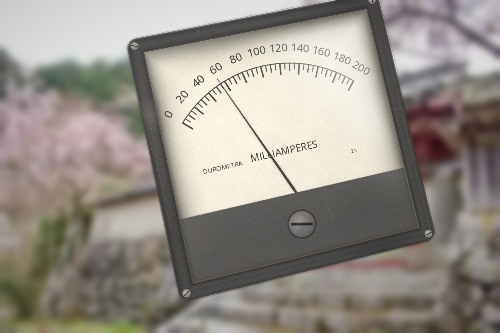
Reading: mA 55
